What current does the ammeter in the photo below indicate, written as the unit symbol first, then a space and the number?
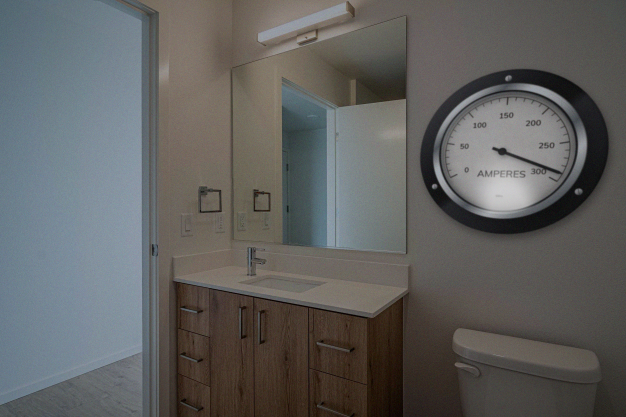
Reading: A 290
